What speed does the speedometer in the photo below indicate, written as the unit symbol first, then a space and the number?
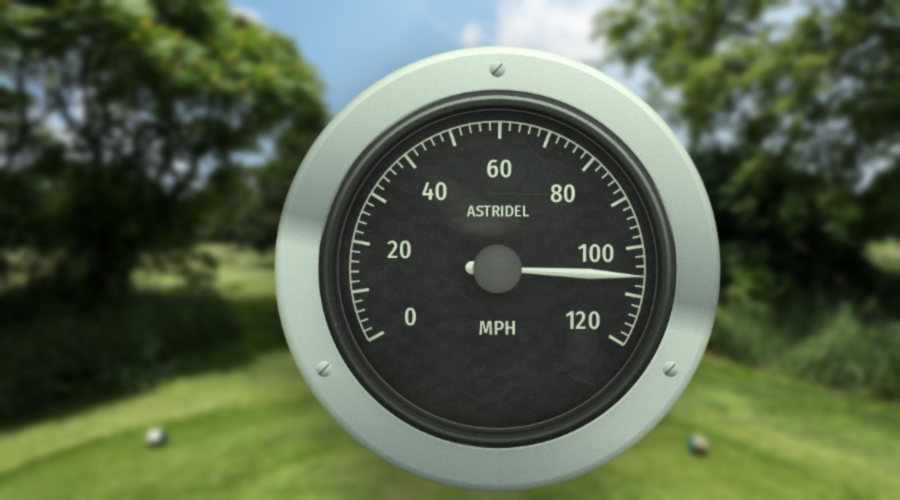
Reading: mph 106
